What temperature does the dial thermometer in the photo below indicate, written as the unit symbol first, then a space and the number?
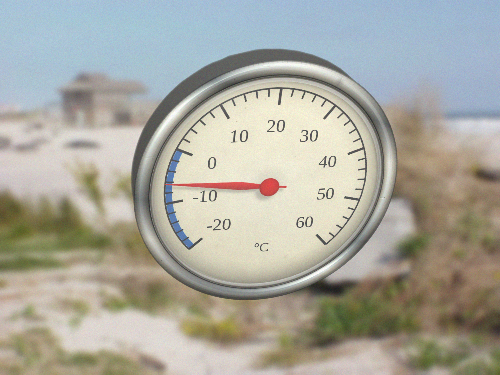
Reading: °C -6
